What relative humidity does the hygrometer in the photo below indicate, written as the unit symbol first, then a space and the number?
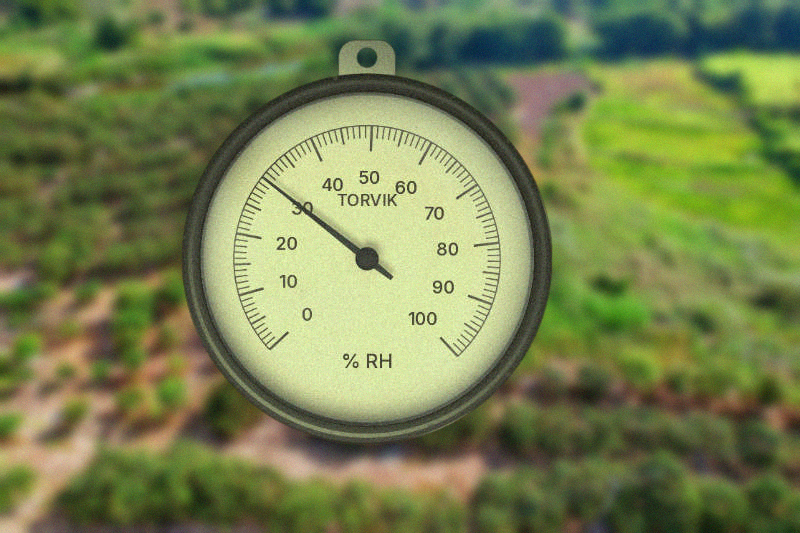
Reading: % 30
